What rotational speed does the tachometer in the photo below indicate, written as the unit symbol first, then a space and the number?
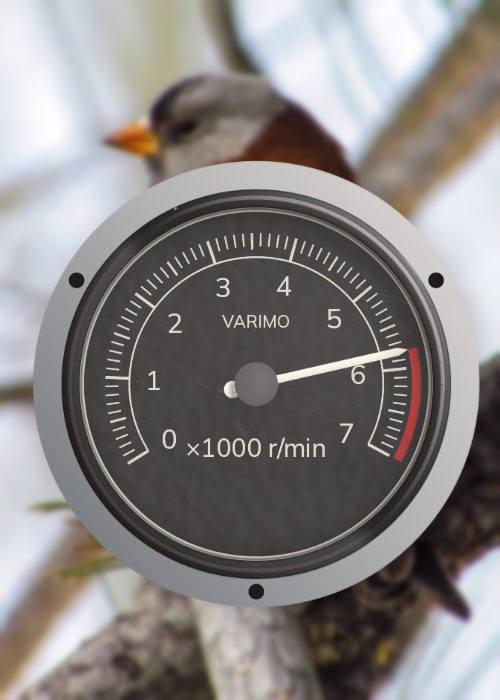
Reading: rpm 5800
